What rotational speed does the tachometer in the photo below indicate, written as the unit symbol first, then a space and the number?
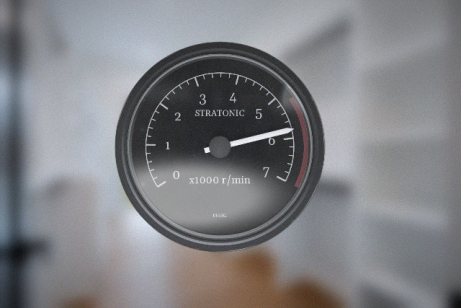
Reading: rpm 5800
